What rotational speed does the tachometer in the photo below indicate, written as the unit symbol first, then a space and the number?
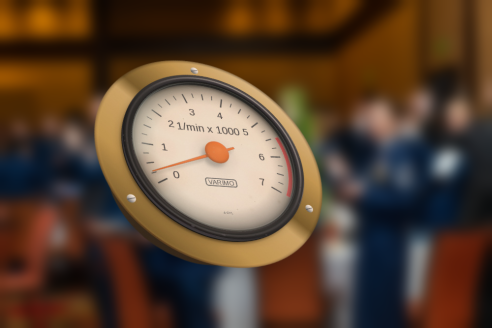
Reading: rpm 250
